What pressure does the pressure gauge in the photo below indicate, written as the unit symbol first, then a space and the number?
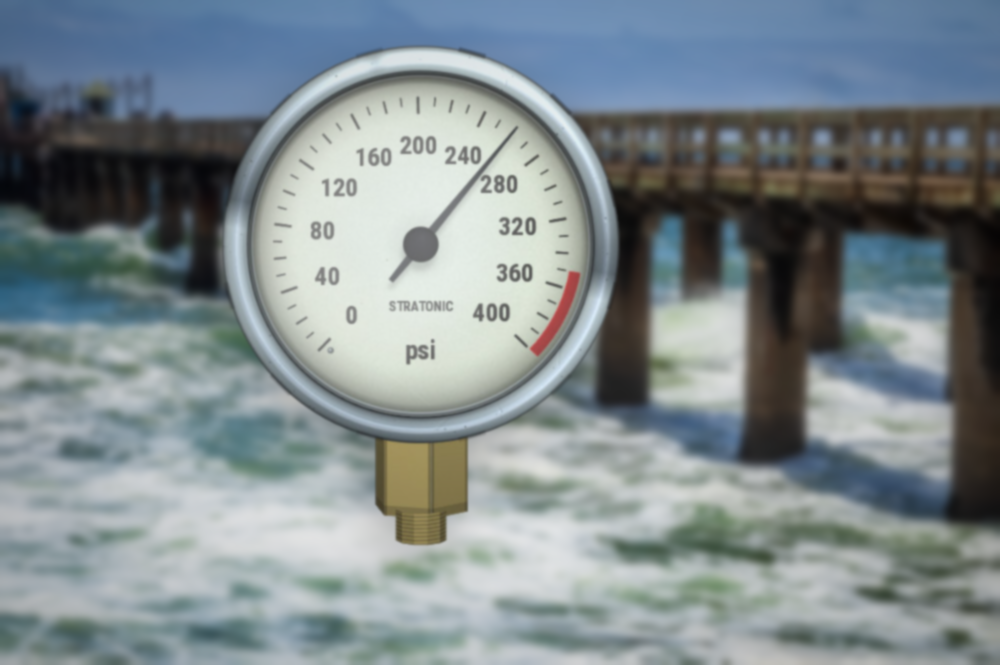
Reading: psi 260
